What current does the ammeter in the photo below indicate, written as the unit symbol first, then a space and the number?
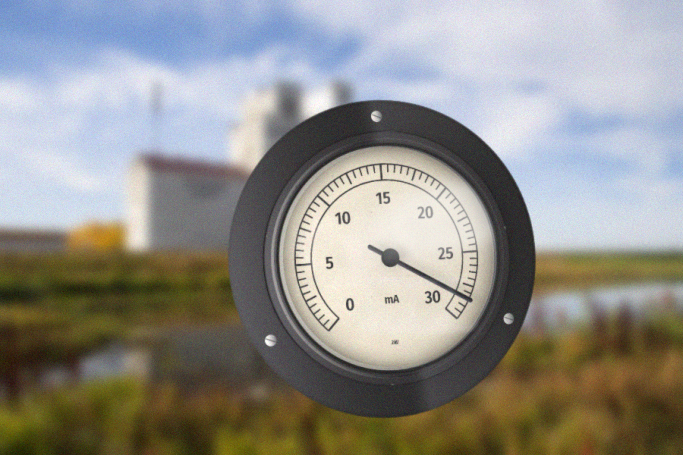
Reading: mA 28.5
